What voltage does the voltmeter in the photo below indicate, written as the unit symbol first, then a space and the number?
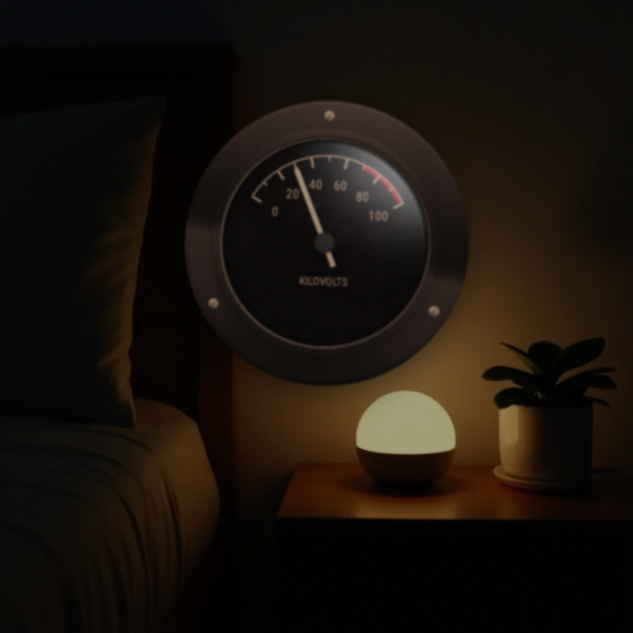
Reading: kV 30
